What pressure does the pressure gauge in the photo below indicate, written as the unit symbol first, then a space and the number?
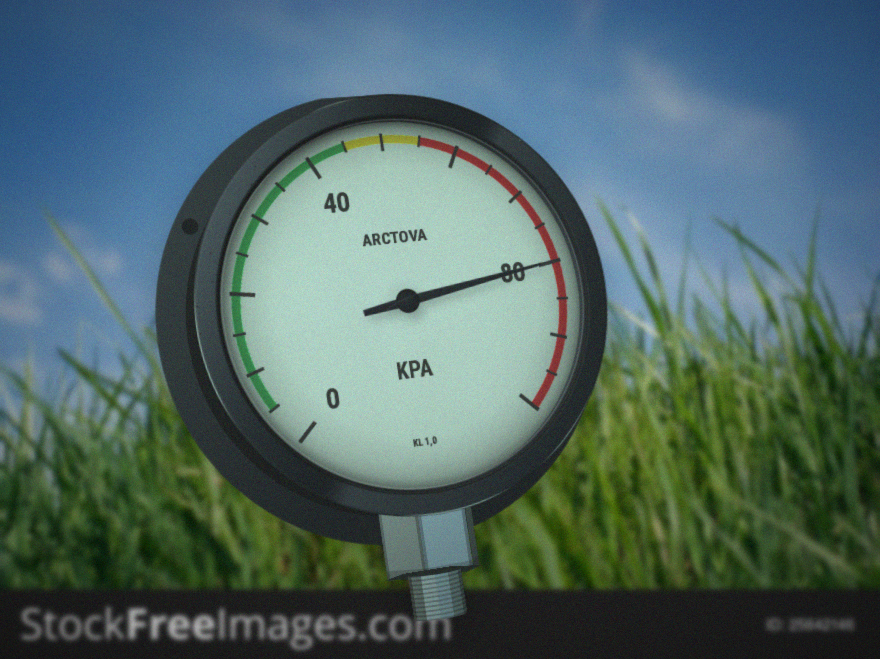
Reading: kPa 80
